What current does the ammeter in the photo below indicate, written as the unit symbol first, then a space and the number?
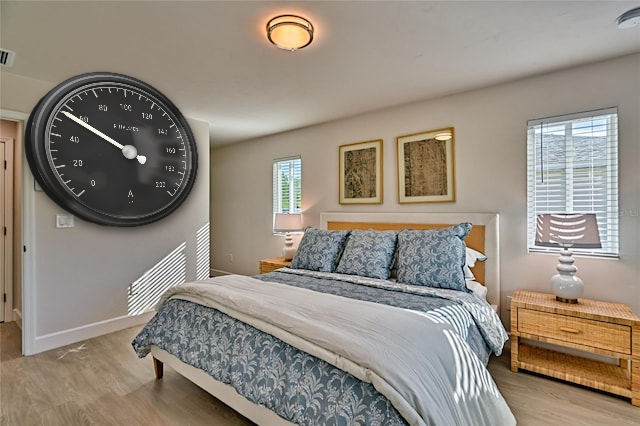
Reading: A 55
